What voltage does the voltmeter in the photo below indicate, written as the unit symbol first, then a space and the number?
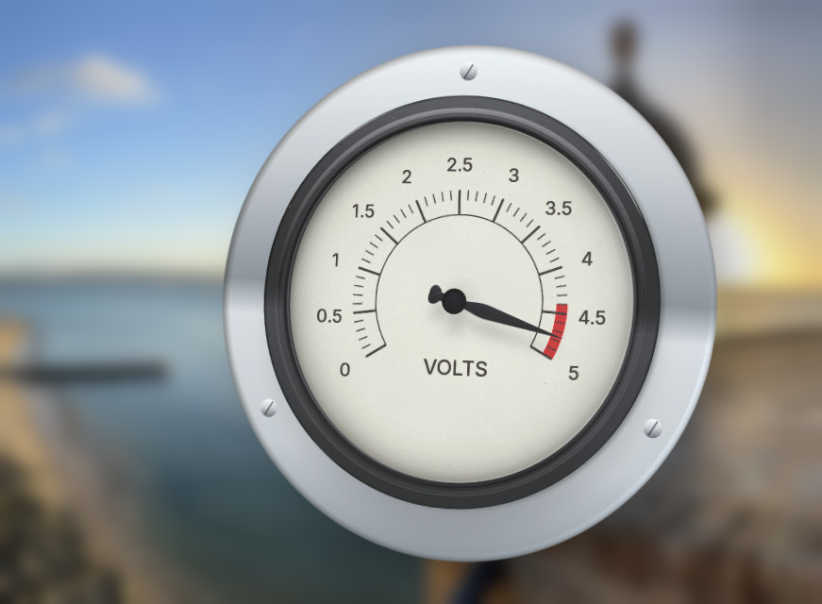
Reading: V 4.75
